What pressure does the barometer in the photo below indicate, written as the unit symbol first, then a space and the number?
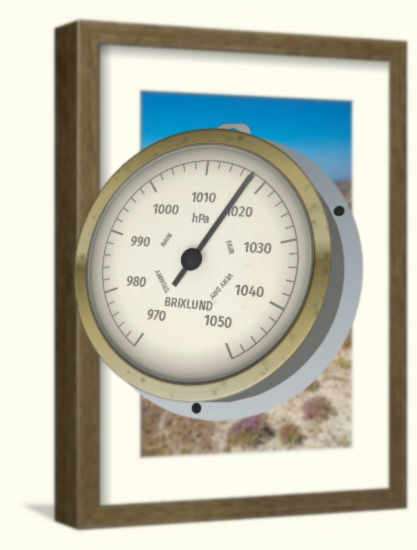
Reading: hPa 1018
